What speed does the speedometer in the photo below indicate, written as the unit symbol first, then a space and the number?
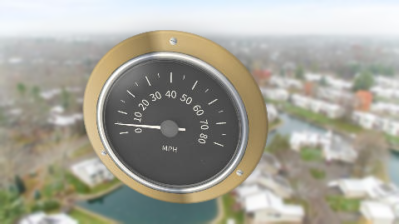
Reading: mph 5
